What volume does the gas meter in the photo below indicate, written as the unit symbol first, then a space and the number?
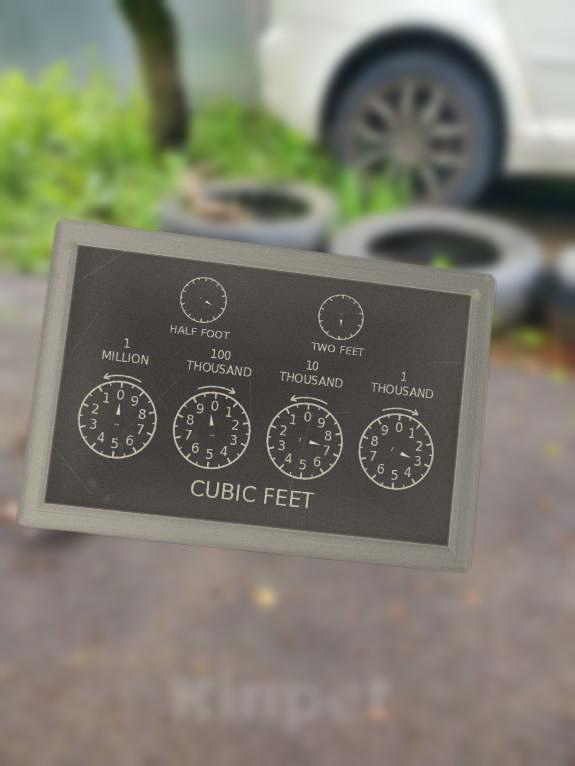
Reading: ft³ 997300
